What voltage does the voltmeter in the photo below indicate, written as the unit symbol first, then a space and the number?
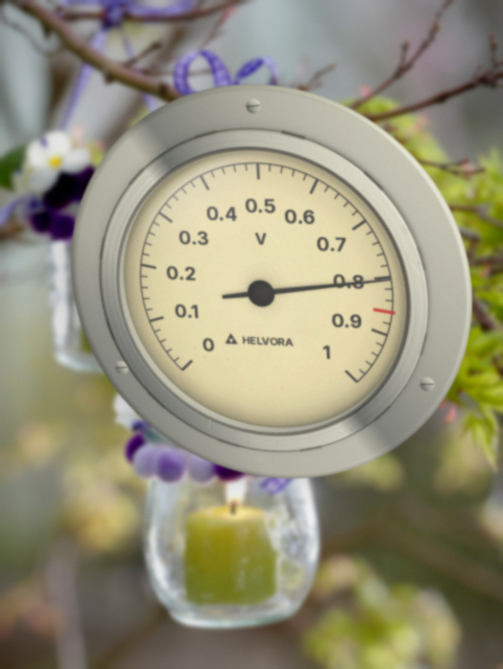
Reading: V 0.8
